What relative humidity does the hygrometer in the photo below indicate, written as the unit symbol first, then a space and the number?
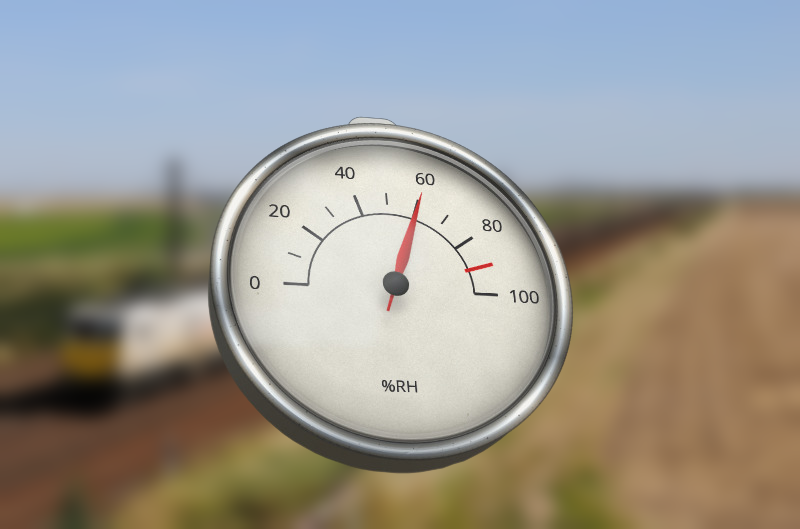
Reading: % 60
